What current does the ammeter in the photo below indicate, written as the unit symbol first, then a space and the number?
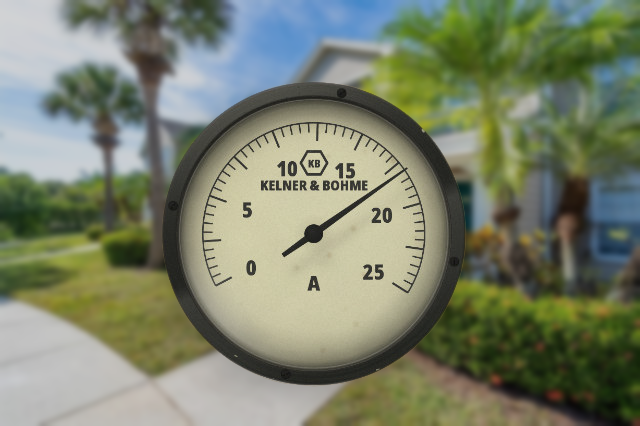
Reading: A 18
